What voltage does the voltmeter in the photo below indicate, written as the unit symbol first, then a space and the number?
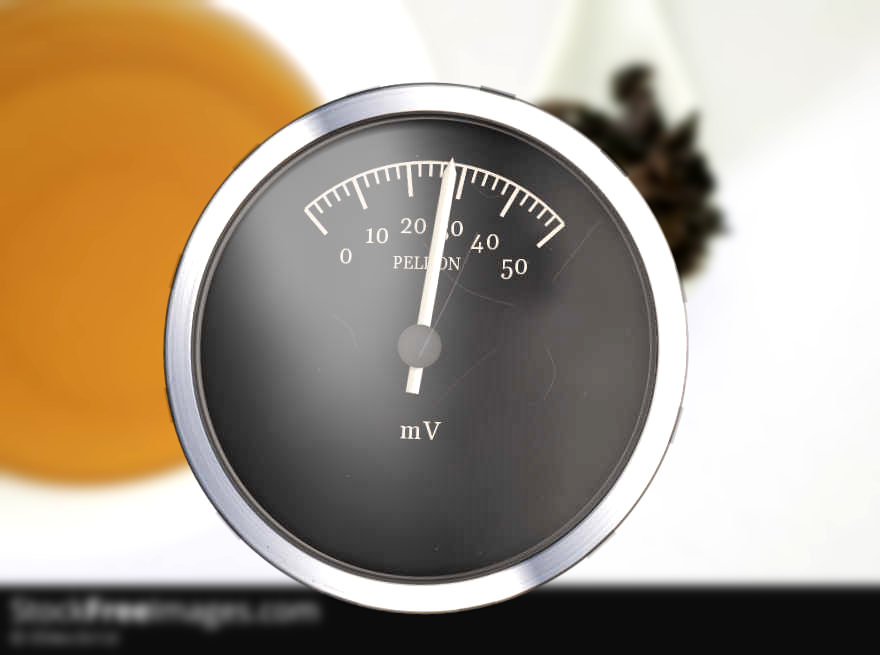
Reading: mV 28
